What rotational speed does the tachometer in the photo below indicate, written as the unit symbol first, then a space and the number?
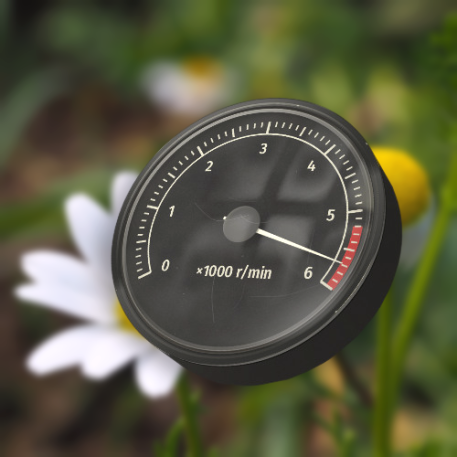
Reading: rpm 5700
